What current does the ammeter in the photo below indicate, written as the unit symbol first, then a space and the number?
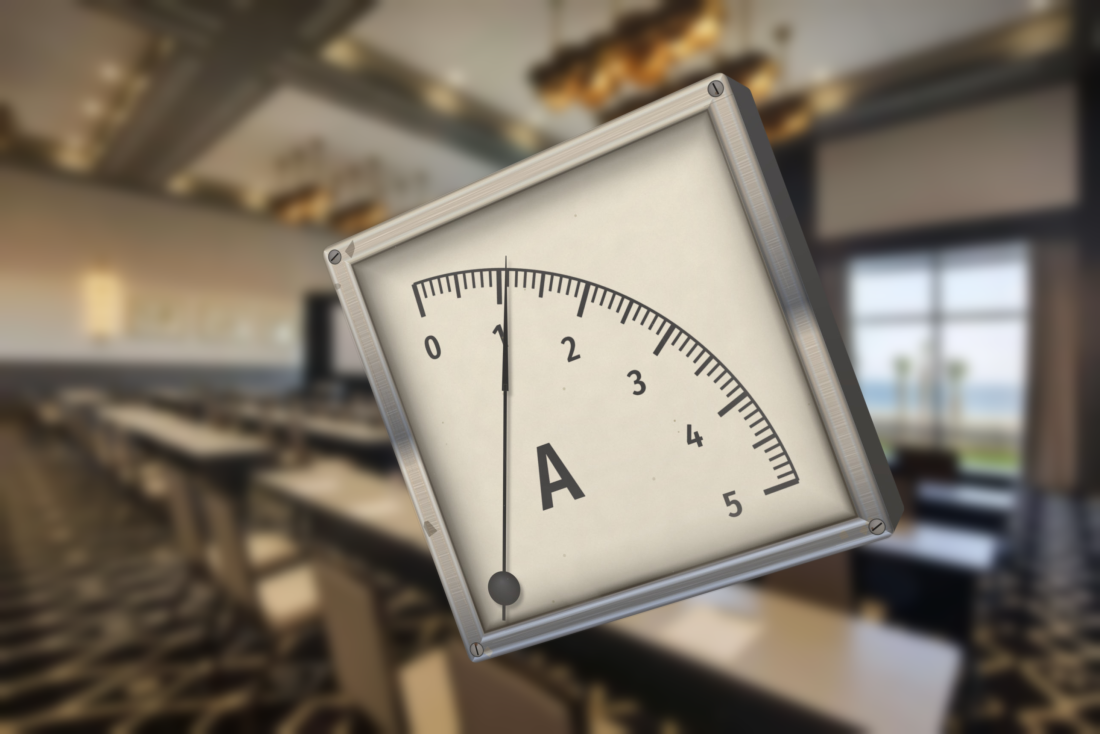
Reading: A 1.1
